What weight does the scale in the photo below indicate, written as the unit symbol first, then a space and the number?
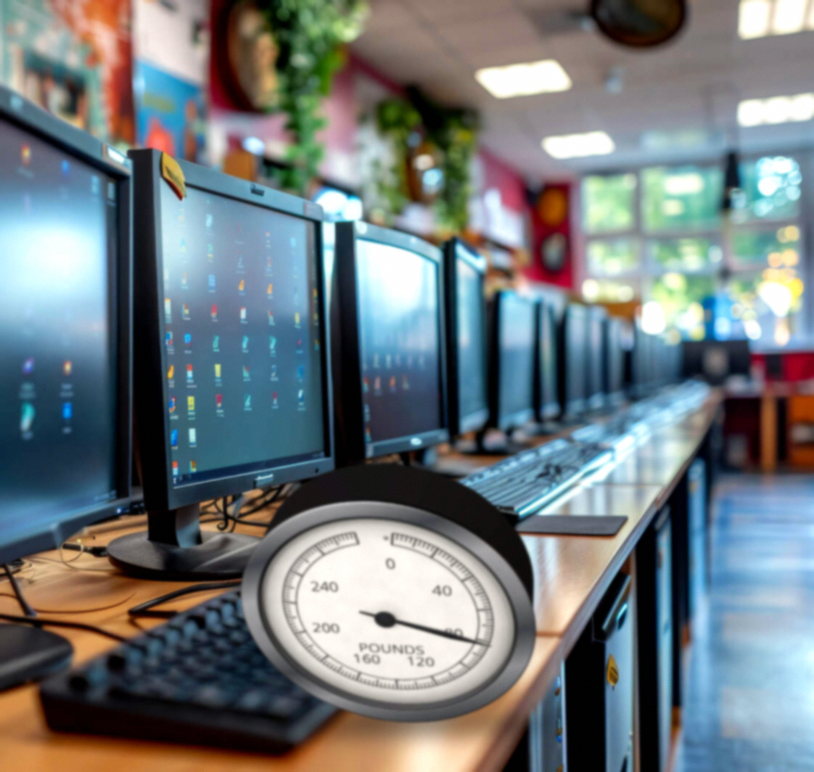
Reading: lb 80
